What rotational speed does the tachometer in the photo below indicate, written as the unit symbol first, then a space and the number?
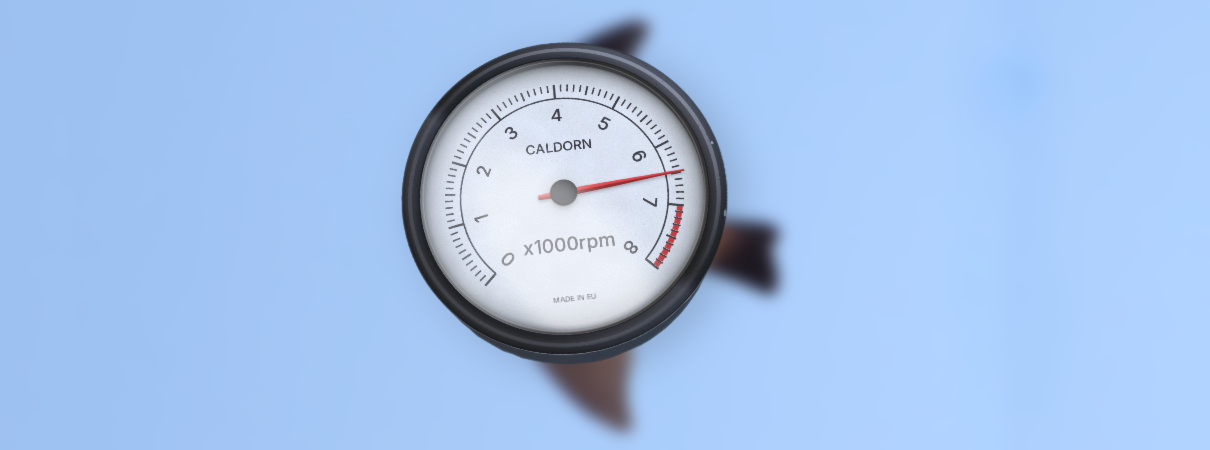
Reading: rpm 6500
